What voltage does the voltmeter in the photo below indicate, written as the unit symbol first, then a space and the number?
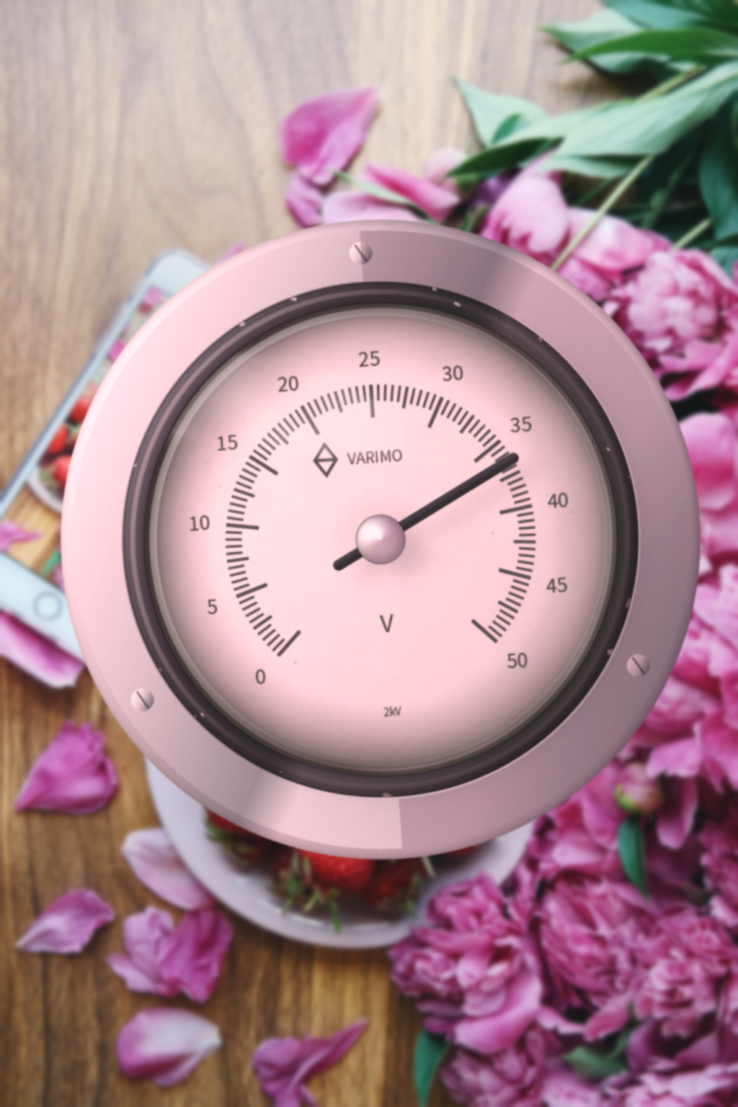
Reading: V 36.5
